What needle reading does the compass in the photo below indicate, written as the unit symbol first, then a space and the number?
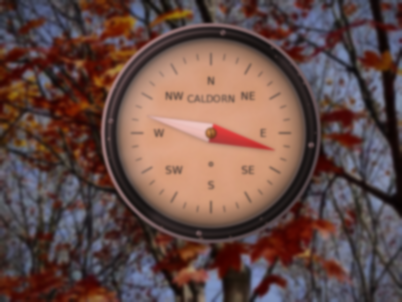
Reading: ° 105
